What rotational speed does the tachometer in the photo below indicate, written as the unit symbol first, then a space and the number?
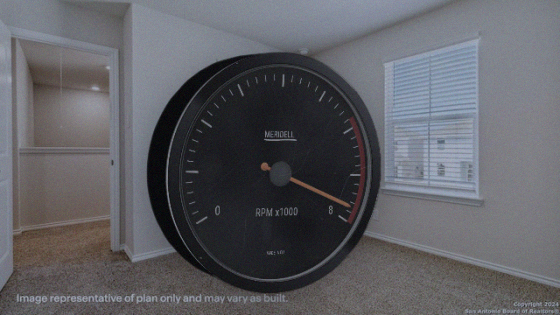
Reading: rpm 7700
